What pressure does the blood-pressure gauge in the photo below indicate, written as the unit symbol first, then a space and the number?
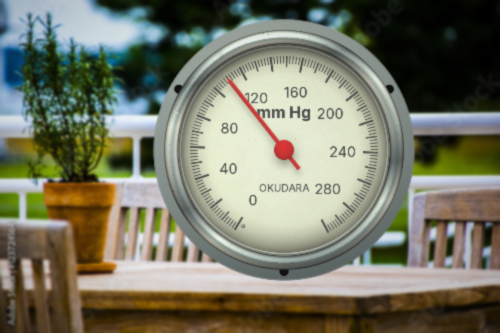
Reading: mmHg 110
